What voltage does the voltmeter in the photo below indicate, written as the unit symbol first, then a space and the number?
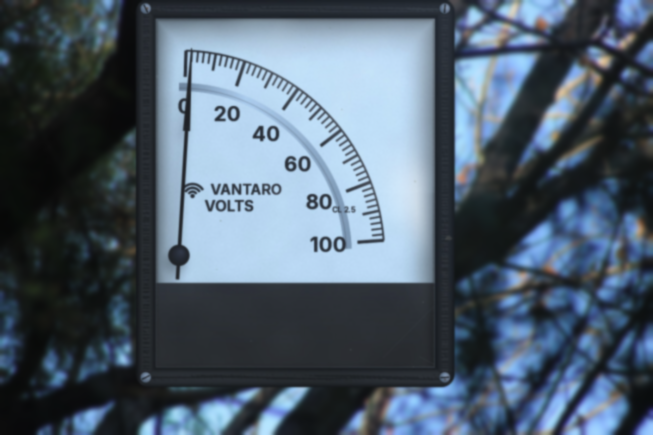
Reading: V 2
